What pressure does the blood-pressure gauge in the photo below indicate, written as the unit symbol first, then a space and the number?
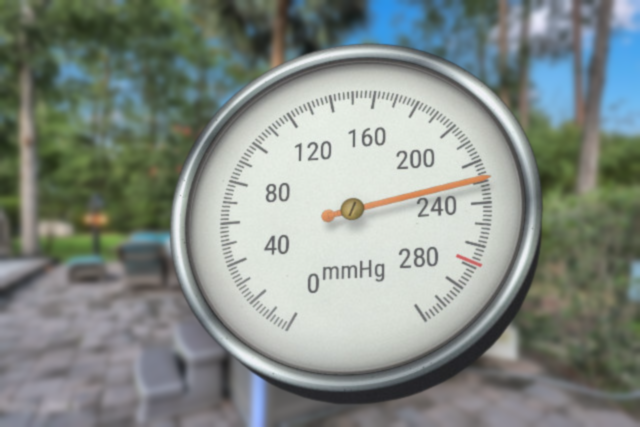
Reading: mmHg 230
